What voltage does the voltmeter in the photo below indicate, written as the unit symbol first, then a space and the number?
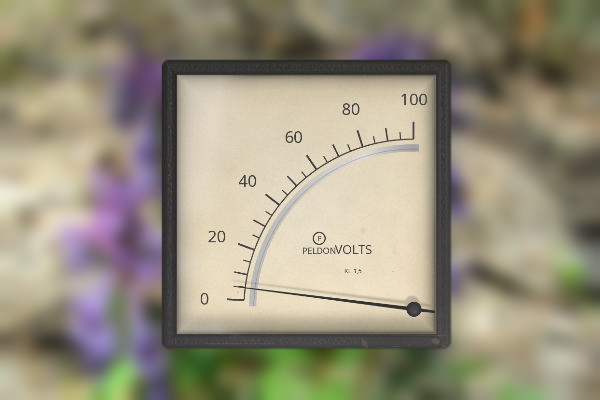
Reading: V 5
